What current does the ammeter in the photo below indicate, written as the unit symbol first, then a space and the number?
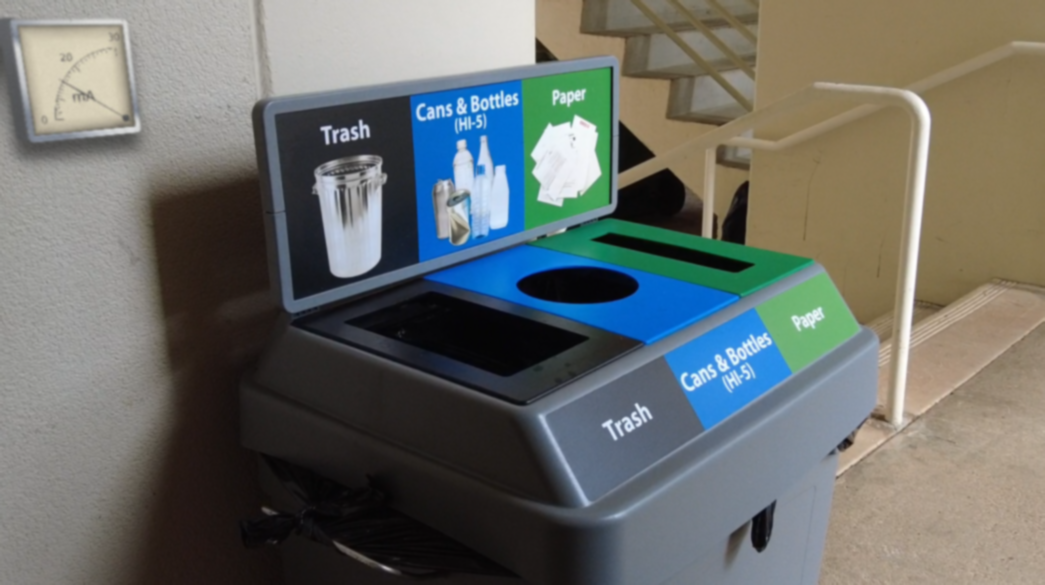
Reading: mA 15
